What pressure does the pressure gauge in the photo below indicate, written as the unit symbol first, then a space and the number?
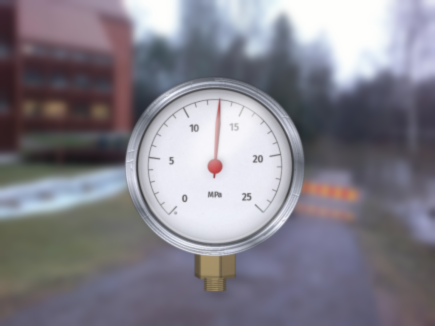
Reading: MPa 13
